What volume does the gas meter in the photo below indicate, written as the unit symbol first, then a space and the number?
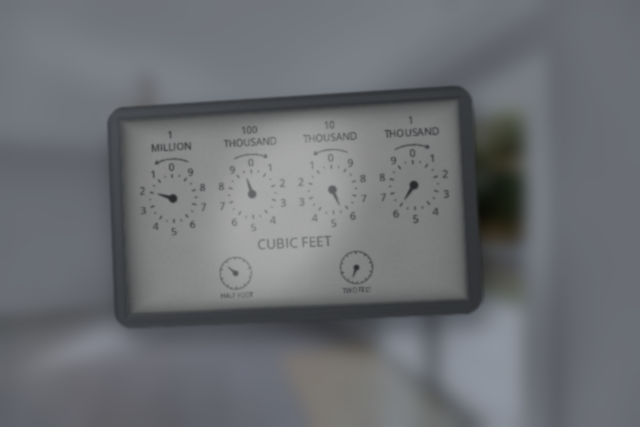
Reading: ft³ 195600
